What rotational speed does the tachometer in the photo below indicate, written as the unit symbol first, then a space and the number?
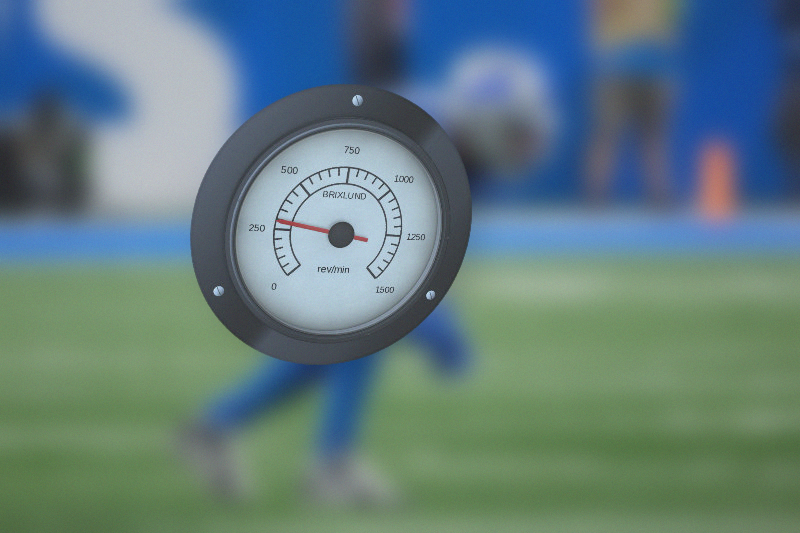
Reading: rpm 300
